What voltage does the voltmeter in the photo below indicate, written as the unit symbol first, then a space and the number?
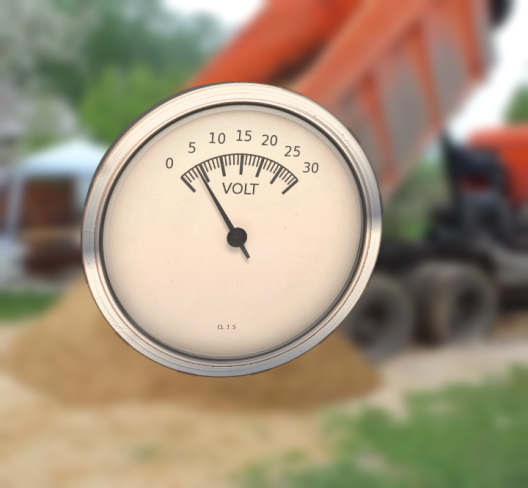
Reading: V 4
